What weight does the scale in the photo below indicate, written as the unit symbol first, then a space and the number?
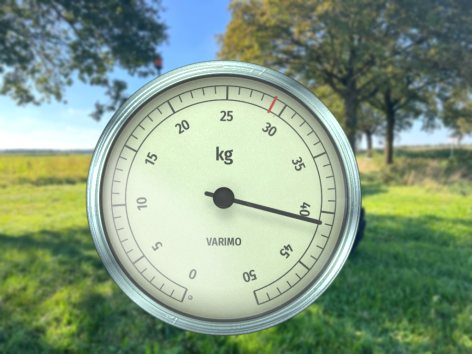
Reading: kg 41
